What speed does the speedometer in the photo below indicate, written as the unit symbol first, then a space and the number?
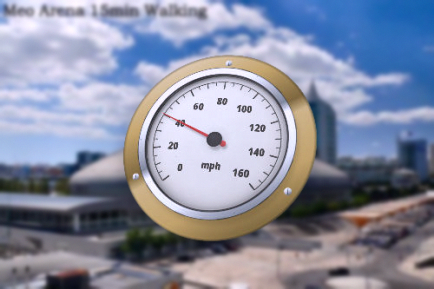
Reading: mph 40
